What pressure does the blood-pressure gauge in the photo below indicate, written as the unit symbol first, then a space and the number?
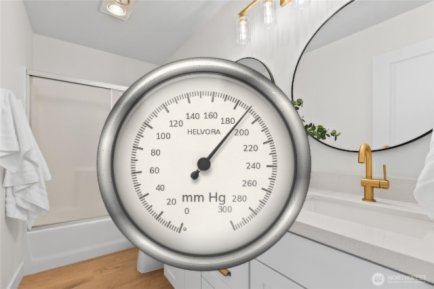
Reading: mmHg 190
